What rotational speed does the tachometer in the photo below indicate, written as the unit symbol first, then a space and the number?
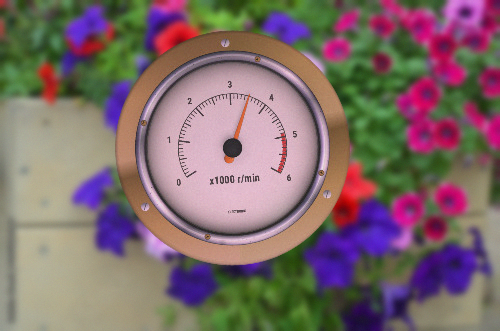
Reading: rpm 3500
